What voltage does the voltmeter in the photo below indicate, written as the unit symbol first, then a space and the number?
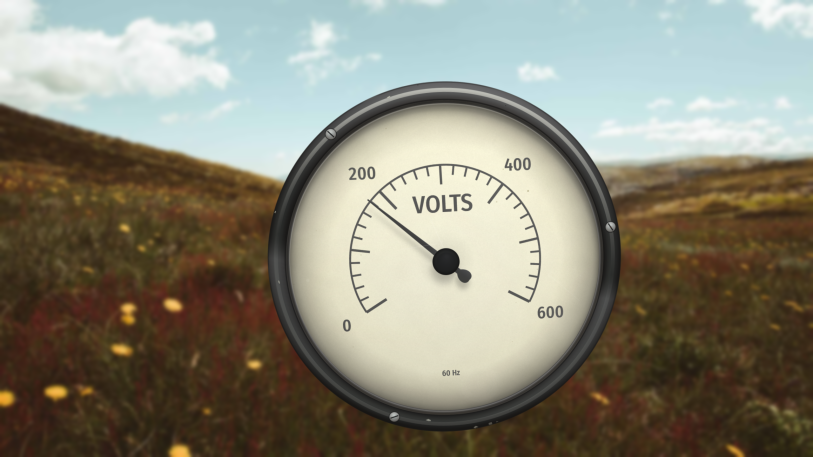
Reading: V 180
